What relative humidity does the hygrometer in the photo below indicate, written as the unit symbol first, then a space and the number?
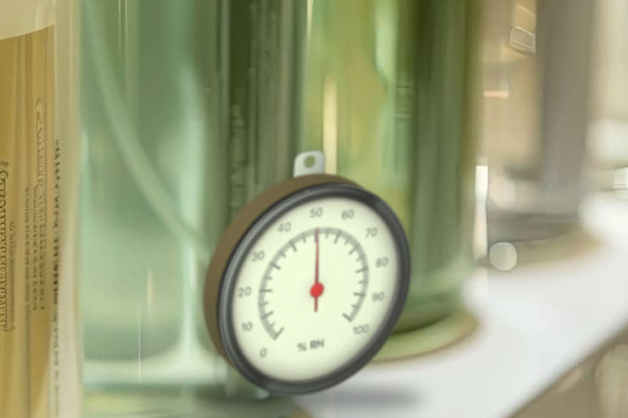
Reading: % 50
